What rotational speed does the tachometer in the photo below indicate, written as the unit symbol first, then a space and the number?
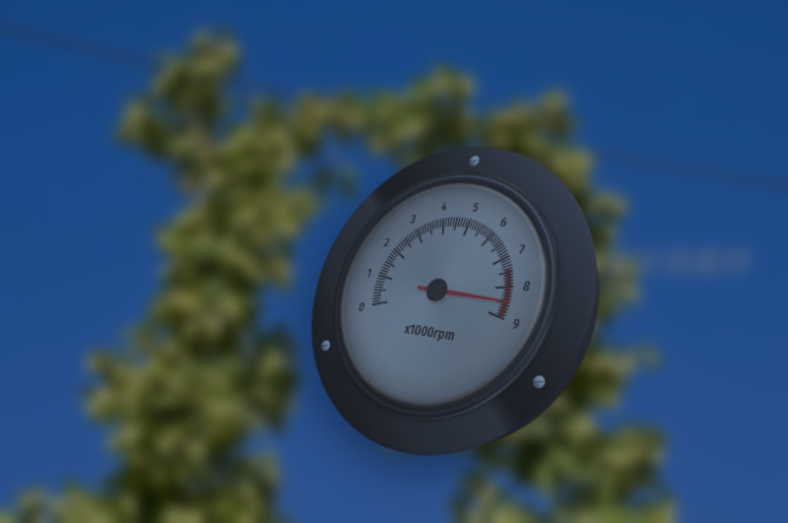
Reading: rpm 8500
